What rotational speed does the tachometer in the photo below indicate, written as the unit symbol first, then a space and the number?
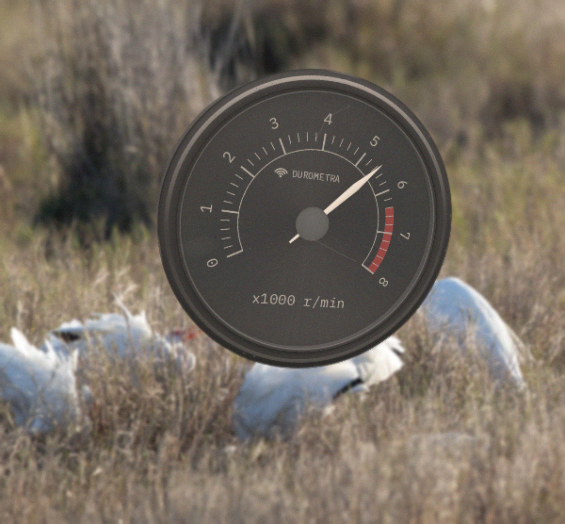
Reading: rpm 5400
